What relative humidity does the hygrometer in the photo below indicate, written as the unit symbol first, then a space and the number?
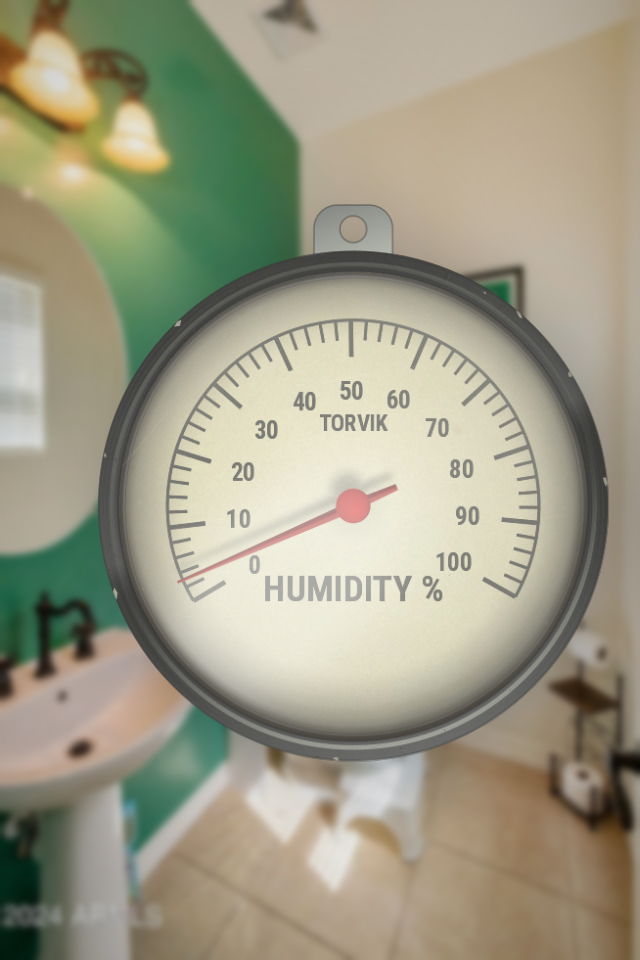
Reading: % 3
